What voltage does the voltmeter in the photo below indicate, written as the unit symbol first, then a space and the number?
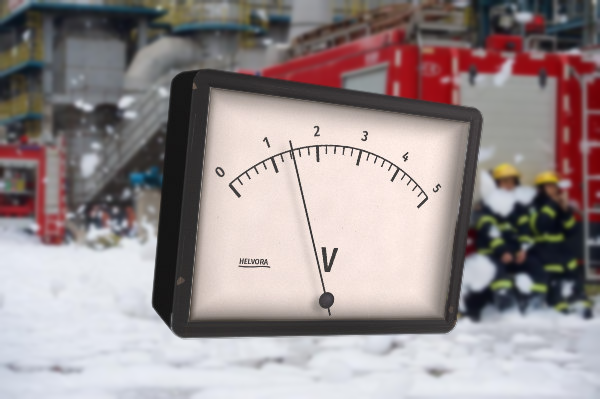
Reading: V 1.4
